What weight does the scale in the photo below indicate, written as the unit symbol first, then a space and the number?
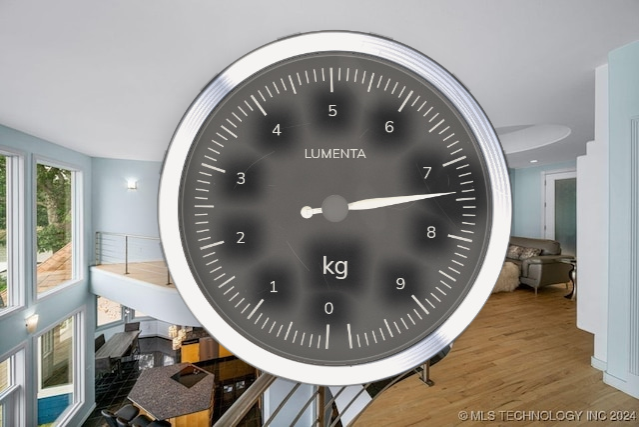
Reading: kg 7.4
